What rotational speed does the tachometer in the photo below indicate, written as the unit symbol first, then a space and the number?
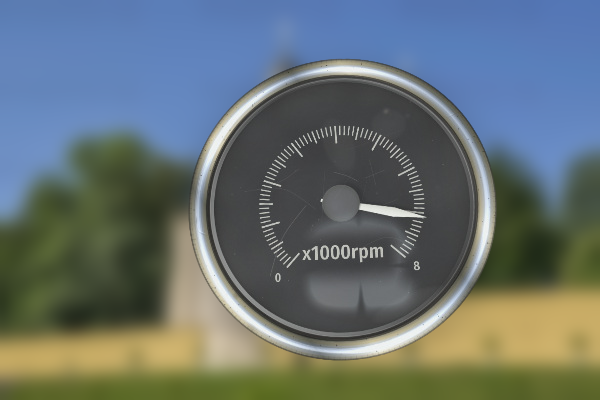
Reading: rpm 7100
